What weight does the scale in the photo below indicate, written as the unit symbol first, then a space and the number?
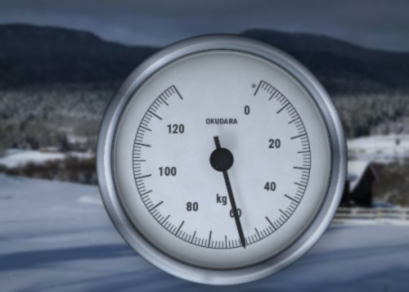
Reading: kg 60
